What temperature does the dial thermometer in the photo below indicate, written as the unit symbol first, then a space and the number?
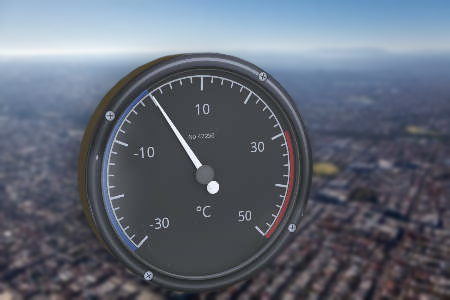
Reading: °C 0
